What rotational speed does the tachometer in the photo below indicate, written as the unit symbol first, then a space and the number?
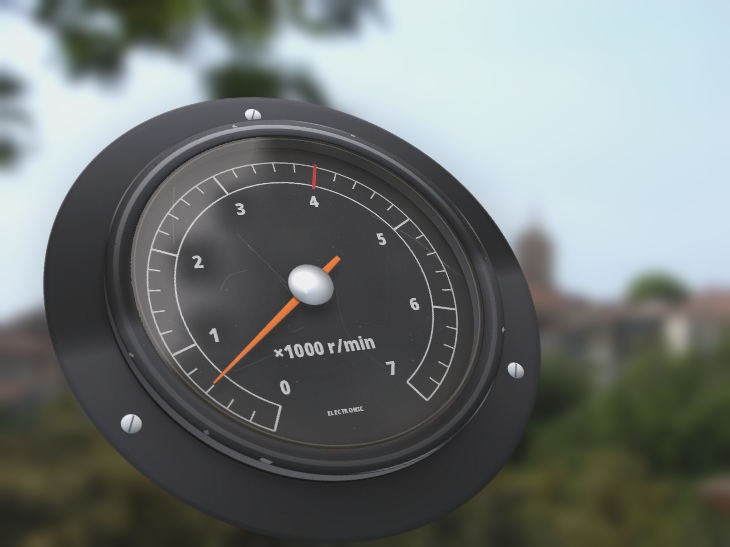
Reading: rpm 600
